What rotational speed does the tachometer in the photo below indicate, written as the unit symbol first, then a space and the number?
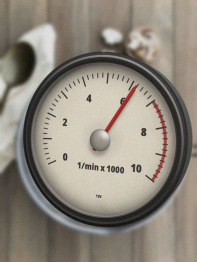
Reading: rpm 6200
